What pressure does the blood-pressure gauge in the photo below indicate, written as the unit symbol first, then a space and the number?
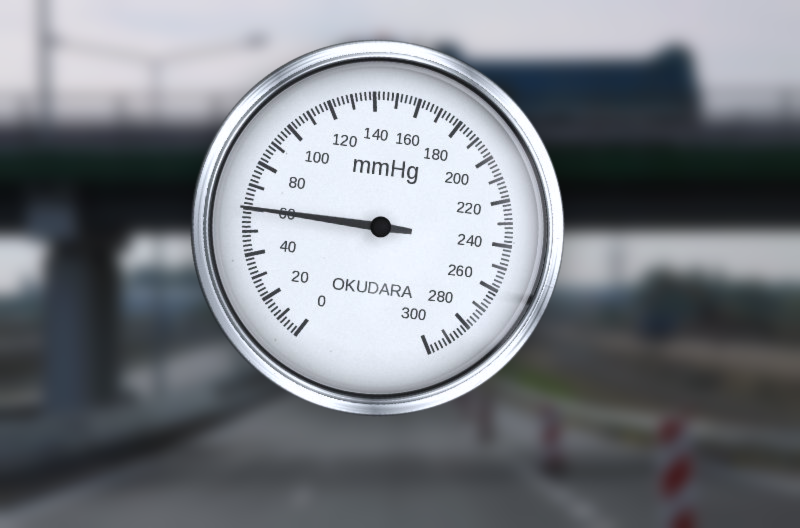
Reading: mmHg 60
